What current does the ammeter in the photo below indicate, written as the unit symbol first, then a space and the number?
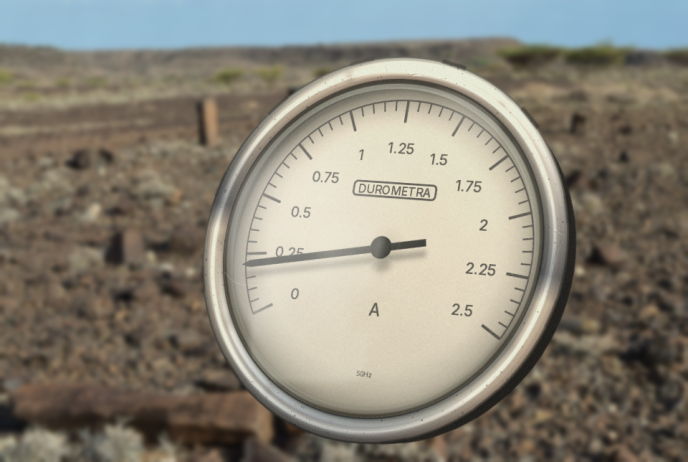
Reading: A 0.2
